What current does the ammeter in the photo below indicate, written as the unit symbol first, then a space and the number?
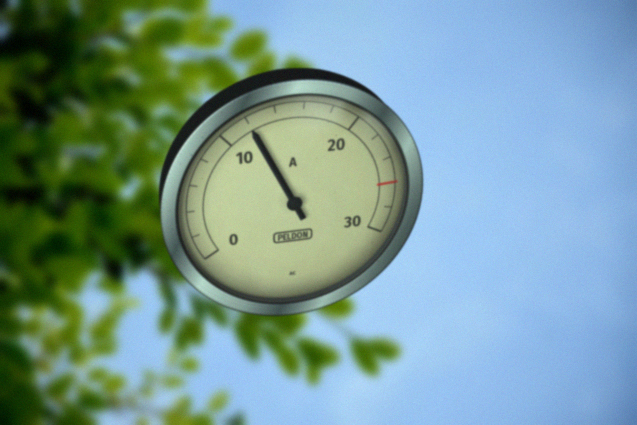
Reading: A 12
